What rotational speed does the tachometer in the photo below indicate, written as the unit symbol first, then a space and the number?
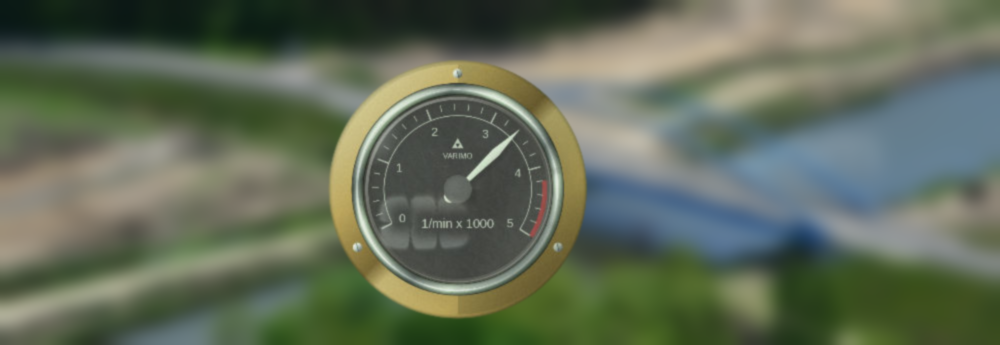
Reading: rpm 3400
